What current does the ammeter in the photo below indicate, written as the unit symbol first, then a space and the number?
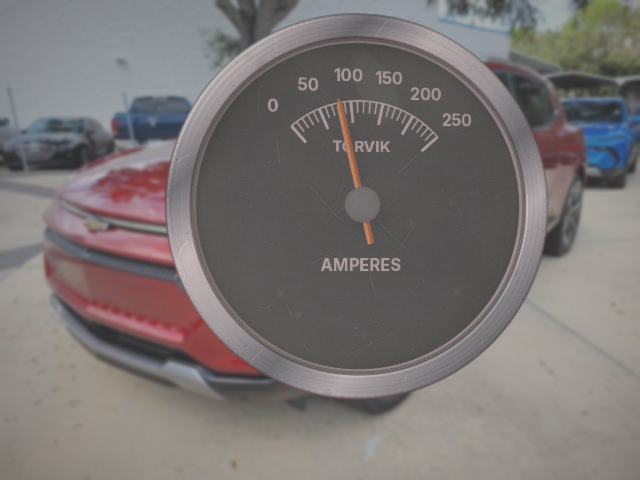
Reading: A 80
